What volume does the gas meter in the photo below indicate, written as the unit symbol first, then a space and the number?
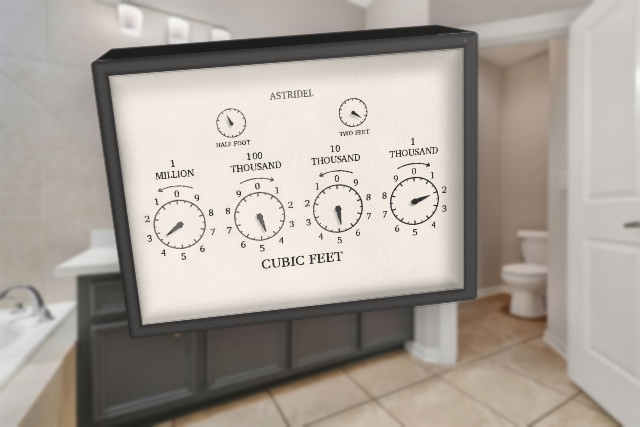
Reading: ft³ 345200
